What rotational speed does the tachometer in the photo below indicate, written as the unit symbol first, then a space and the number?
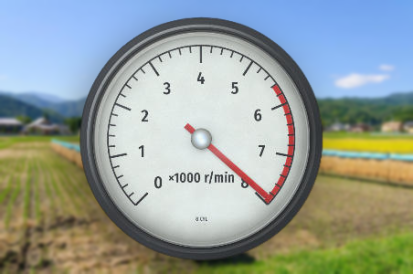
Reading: rpm 7900
